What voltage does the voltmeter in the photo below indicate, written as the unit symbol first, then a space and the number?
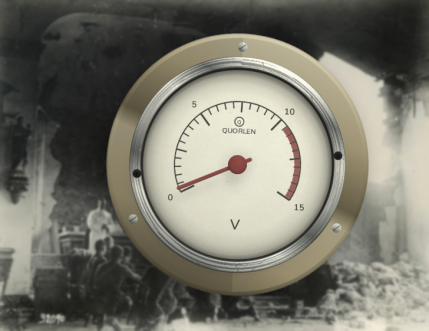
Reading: V 0.25
